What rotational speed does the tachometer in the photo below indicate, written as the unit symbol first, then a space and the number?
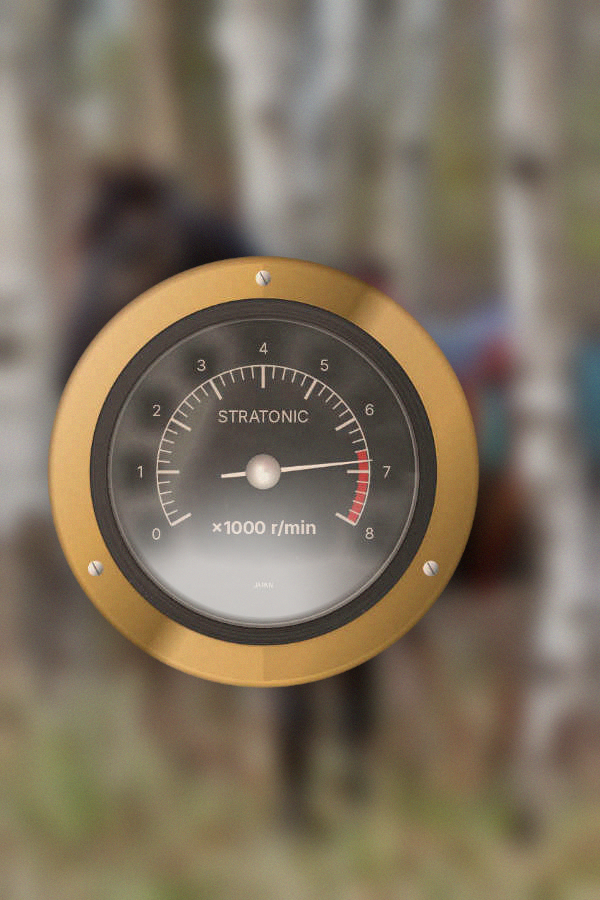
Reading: rpm 6800
